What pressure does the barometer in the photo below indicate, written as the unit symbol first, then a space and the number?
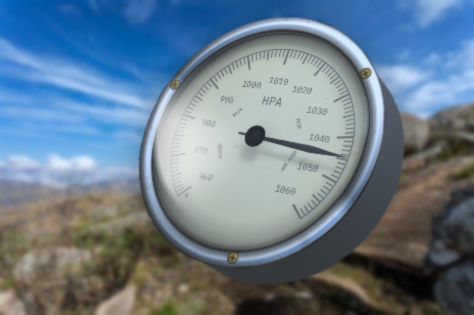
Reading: hPa 1045
